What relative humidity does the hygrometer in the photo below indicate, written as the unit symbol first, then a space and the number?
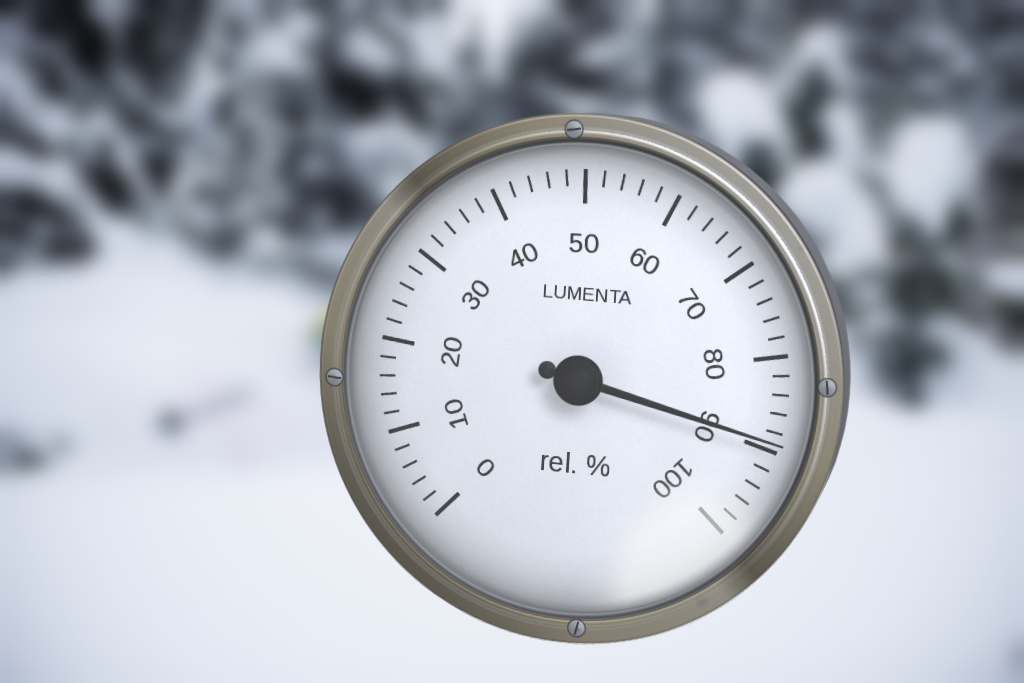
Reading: % 89
